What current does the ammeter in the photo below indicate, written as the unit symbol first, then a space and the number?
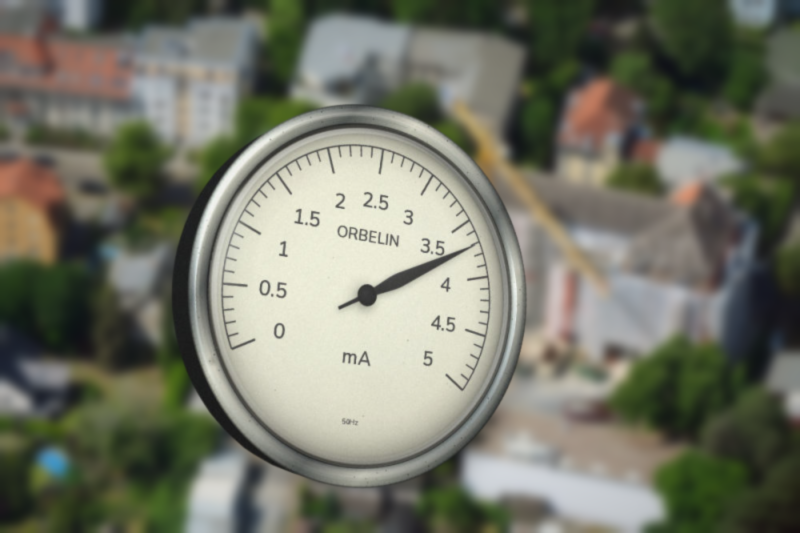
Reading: mA 3.7
